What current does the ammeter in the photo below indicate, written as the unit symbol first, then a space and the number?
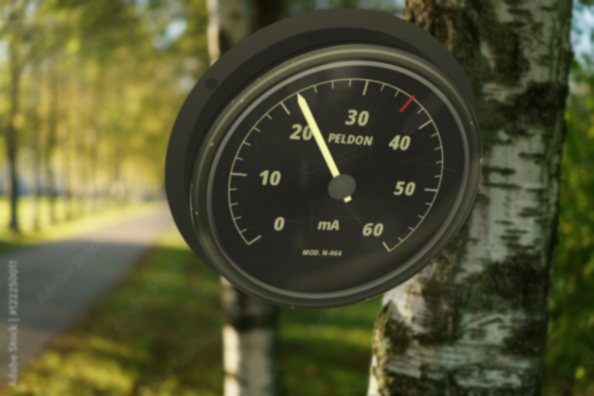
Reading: mA 22
